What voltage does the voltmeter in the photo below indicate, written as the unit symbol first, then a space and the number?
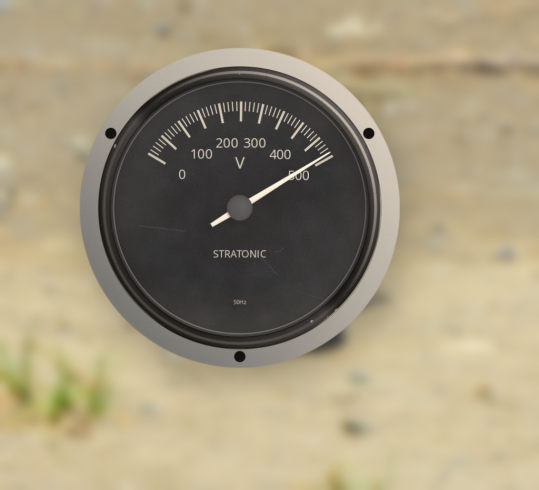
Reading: V 490
